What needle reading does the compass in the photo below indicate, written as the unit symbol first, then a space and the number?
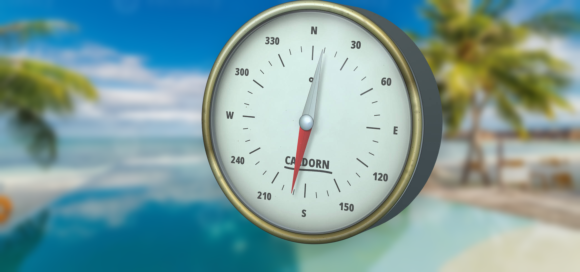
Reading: ° 190
